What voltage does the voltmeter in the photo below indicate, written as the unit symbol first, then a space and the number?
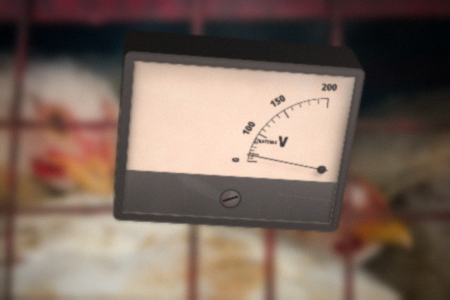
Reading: V 50
